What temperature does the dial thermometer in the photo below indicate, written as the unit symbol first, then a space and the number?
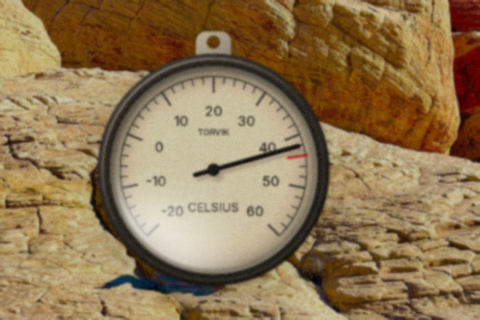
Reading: °C 42
